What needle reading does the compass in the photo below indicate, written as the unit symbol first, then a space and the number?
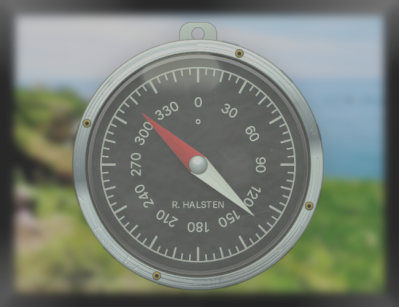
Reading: ° 312.5
